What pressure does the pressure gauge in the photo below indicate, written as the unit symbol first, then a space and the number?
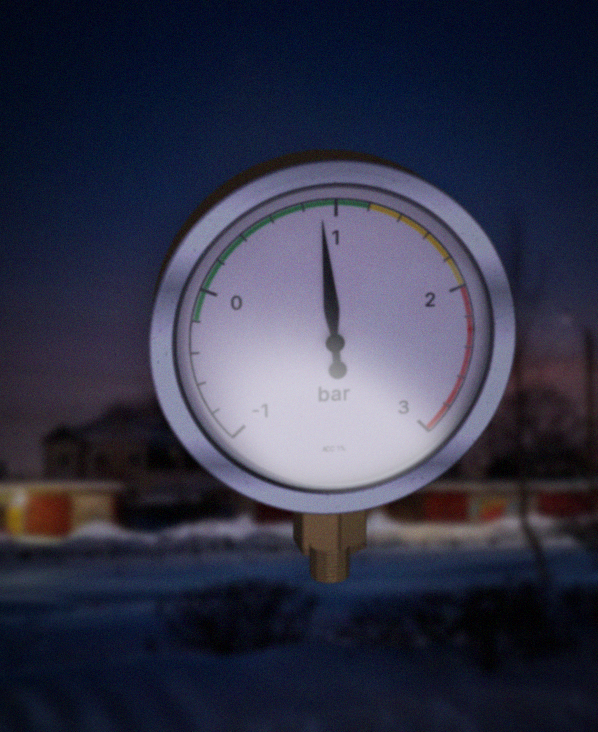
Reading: bar 0.9
